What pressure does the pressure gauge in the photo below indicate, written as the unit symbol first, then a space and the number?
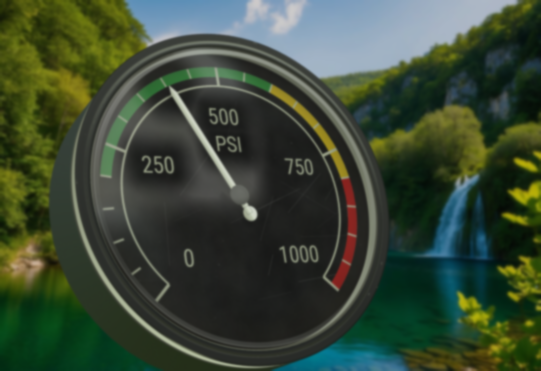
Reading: psi 400
